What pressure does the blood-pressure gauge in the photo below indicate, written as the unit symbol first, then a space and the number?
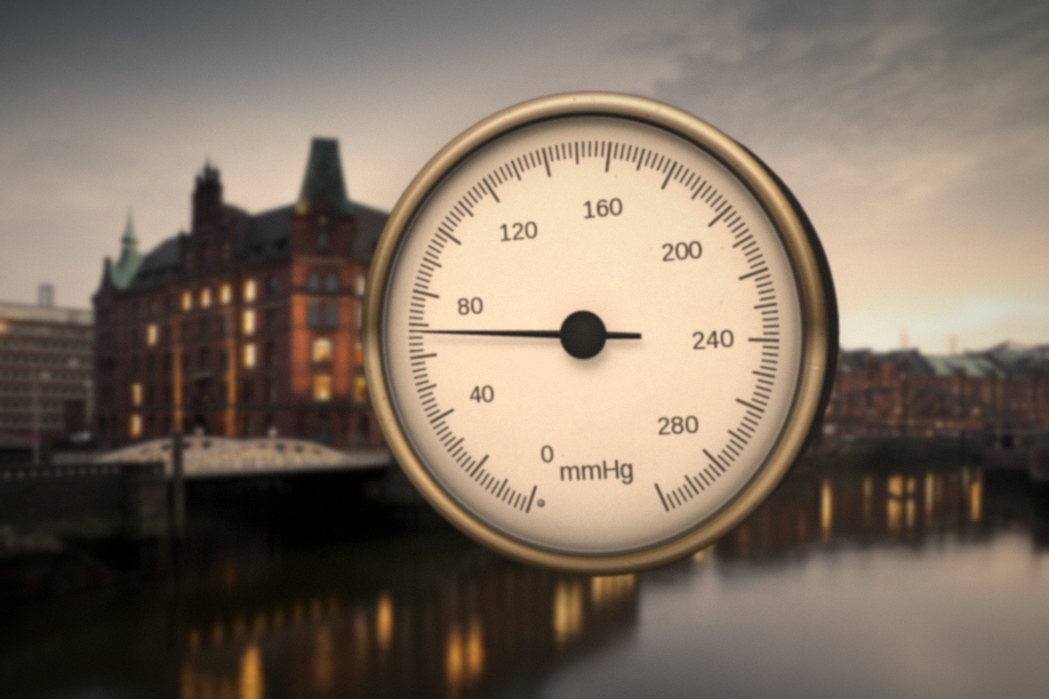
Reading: mmHg 68
